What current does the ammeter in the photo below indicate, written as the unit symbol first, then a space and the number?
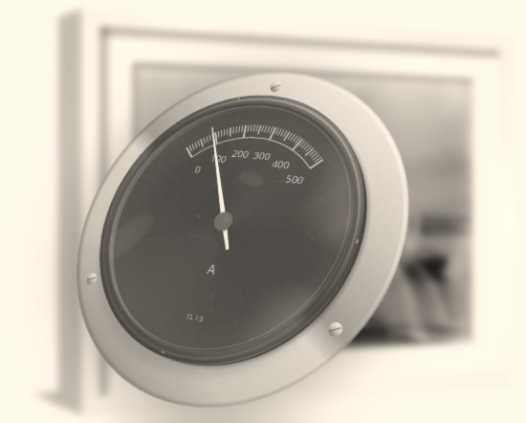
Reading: A 100
